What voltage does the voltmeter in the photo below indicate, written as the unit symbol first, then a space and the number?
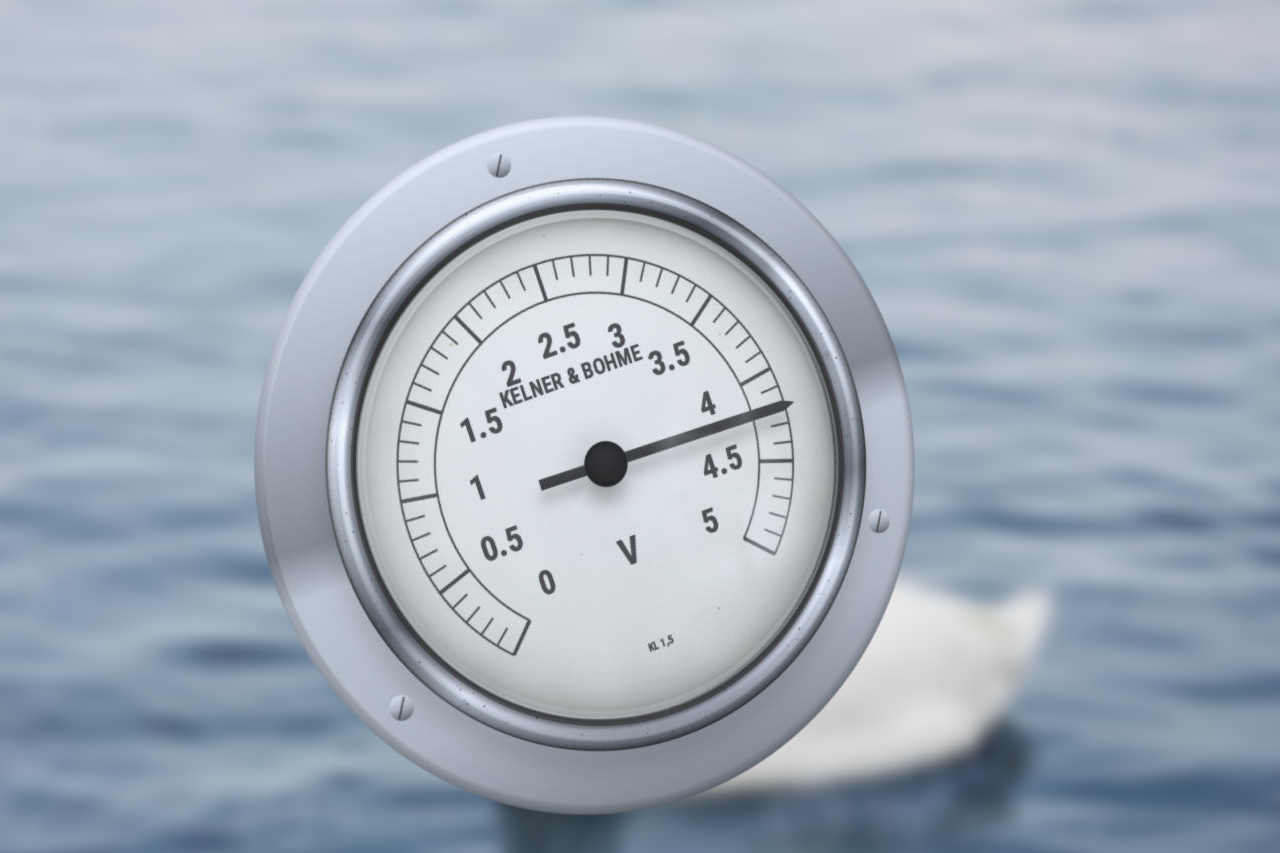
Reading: V 4.2
